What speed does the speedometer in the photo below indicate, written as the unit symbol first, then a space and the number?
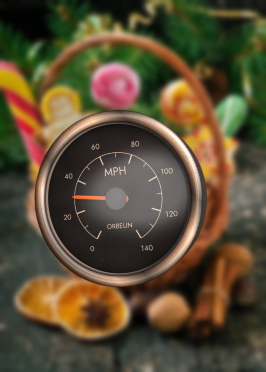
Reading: mph 30
